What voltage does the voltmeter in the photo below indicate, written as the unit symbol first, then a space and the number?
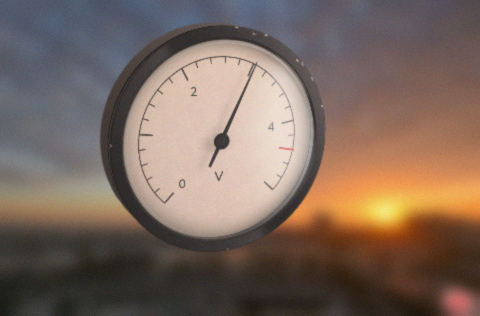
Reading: V 3
